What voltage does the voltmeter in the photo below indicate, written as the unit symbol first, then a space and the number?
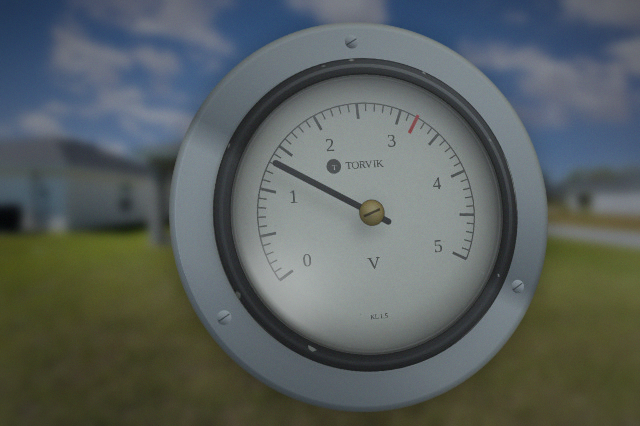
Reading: V 1.3
